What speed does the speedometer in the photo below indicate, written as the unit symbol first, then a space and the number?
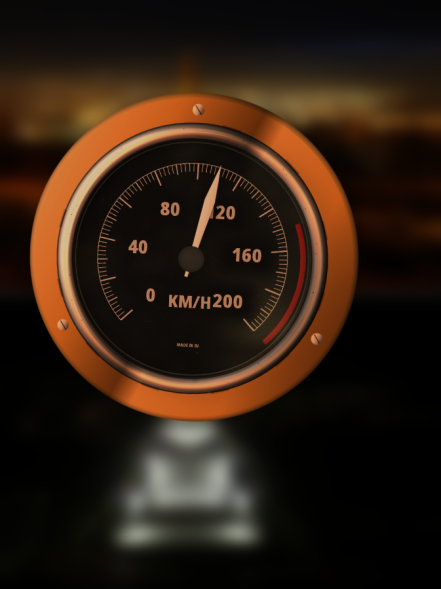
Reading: km/h 110
